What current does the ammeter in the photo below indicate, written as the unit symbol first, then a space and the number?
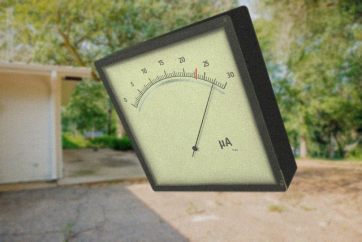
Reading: µA 27.5
